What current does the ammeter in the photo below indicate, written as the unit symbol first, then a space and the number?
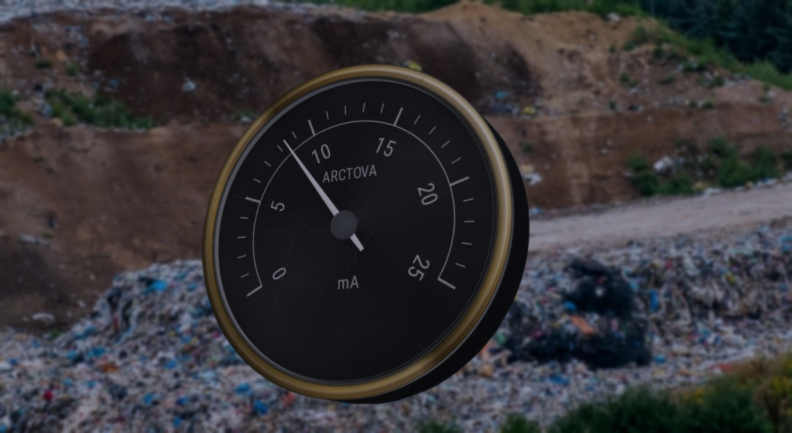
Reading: mA 8.5
